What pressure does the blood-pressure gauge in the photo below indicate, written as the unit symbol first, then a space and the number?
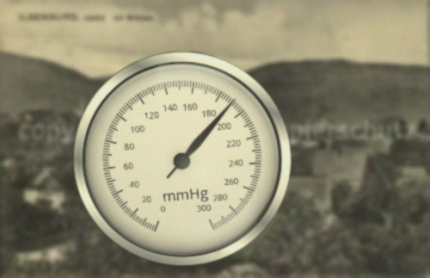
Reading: mmHg 190
